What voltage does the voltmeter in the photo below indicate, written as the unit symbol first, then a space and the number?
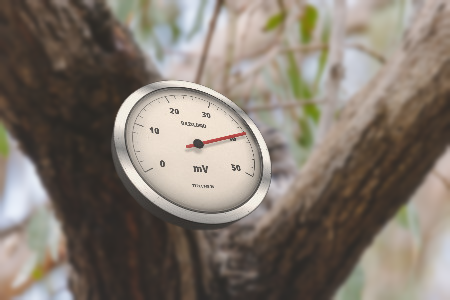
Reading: mV 40
